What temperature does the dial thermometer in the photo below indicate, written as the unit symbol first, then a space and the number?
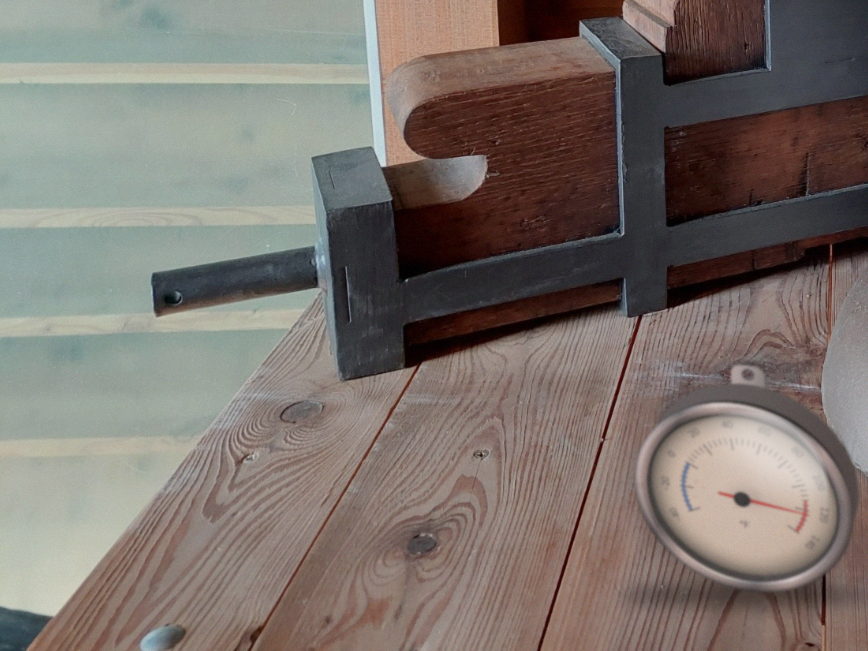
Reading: °F 120
